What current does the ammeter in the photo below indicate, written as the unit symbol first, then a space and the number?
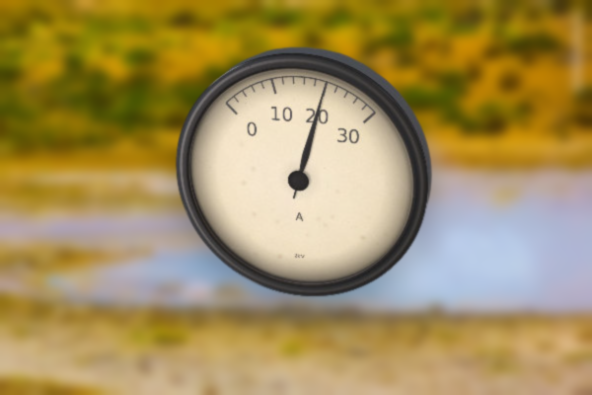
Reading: A 20
